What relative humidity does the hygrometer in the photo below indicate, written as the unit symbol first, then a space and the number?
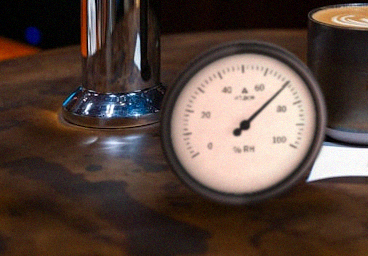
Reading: % 70
